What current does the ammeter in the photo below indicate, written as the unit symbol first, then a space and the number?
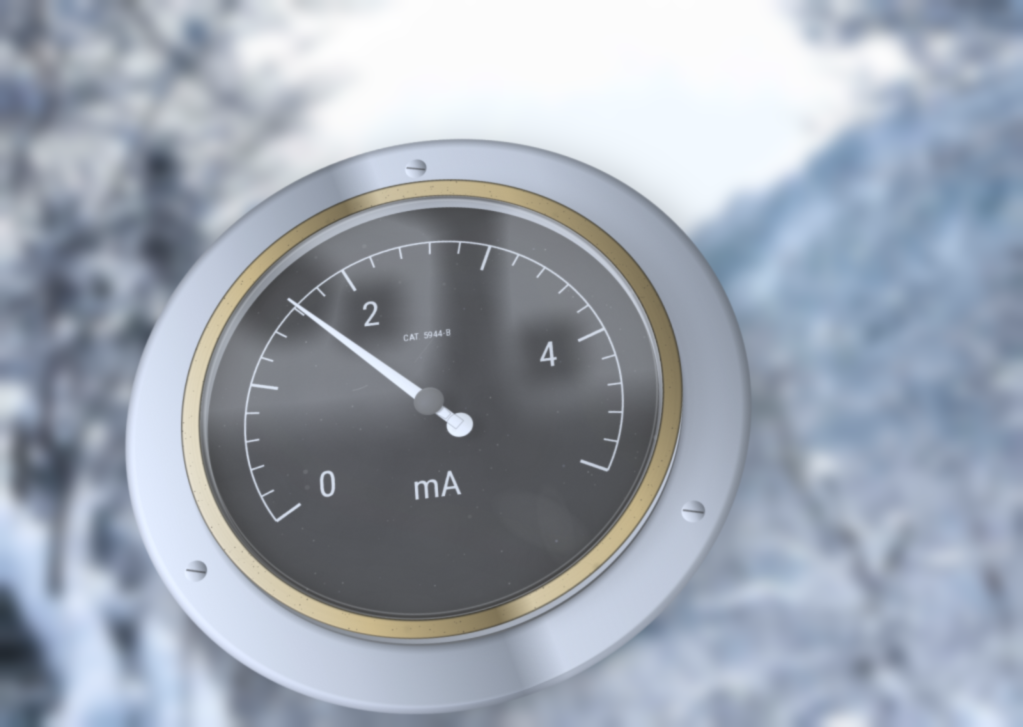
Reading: mA 1.6
